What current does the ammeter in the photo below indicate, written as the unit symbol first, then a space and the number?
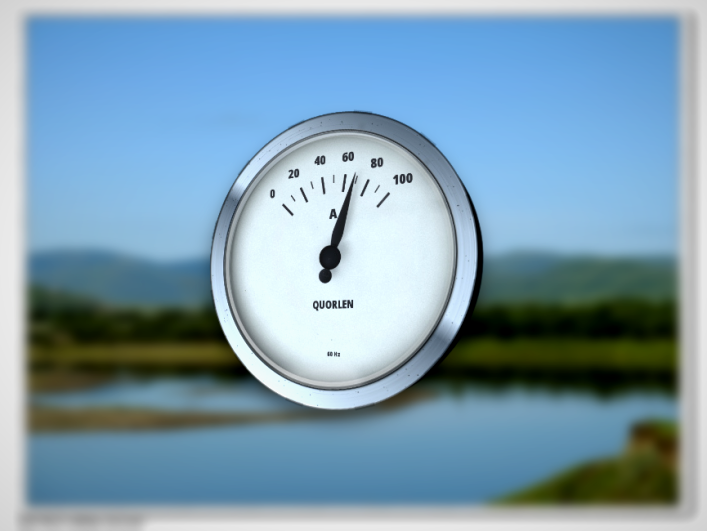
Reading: A 70
